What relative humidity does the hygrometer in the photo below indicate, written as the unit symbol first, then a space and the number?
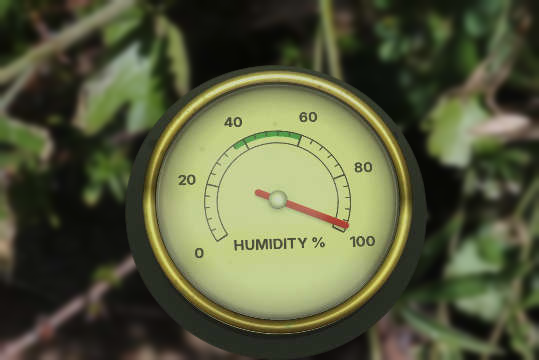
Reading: % 98
